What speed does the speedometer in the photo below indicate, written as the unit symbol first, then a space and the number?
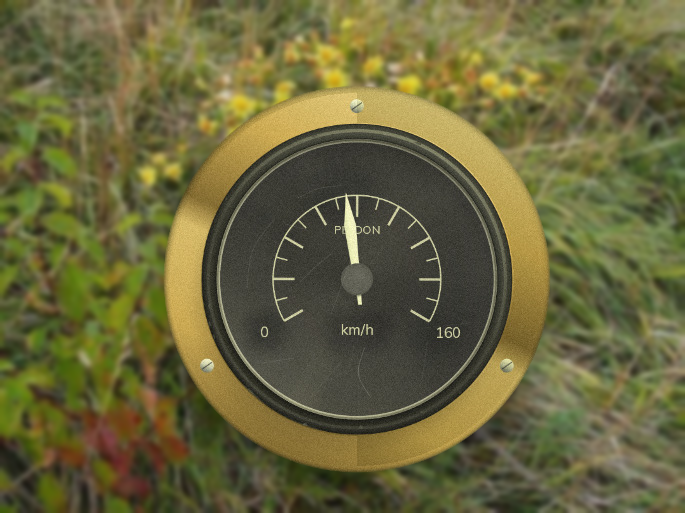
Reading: km/h 75
